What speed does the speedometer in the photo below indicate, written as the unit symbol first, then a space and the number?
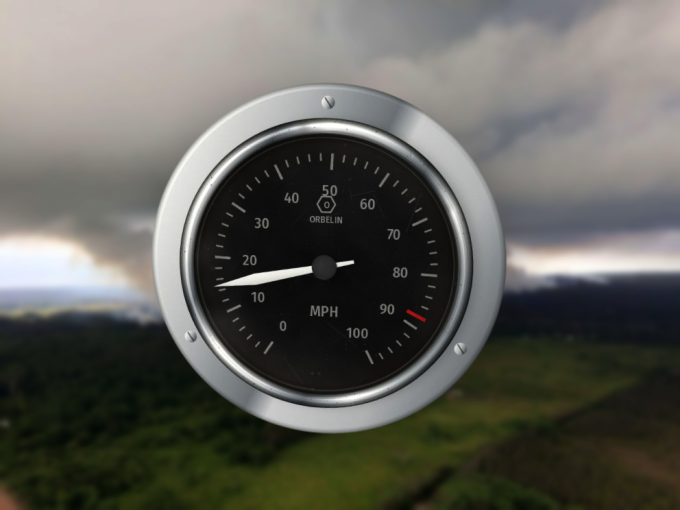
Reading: mph 15
